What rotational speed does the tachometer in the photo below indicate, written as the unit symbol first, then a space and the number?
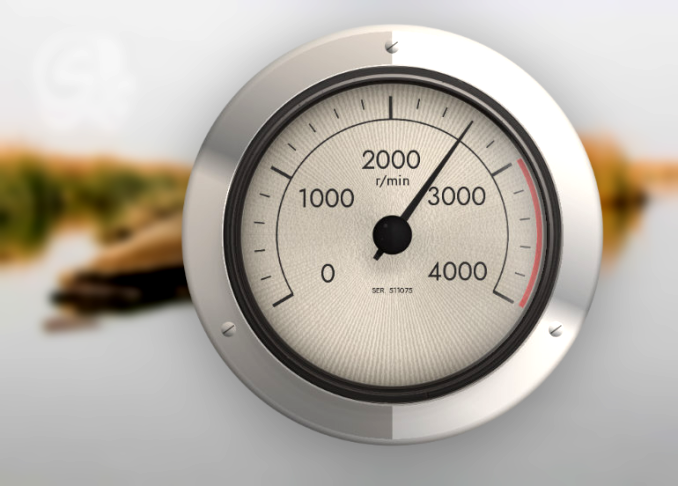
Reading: rpm 2600
